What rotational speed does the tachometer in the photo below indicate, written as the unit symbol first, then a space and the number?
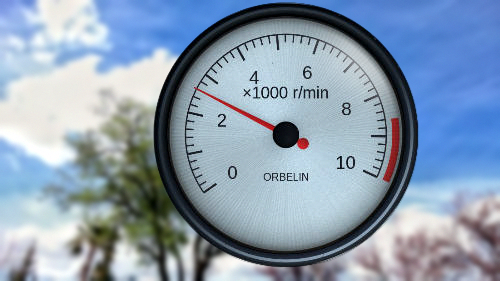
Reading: rpm 2600
